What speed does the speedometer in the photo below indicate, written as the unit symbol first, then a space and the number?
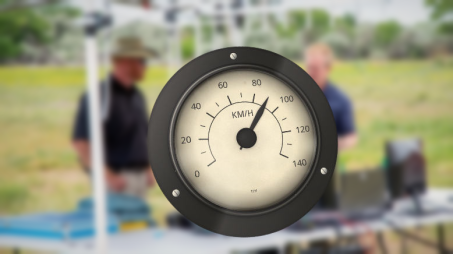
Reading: km/h 90
